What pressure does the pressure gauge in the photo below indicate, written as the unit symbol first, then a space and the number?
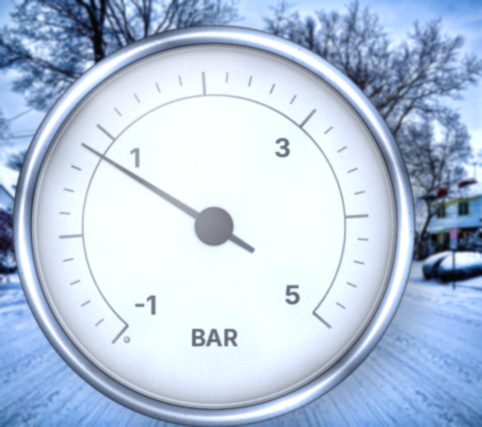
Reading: bar 0.8
